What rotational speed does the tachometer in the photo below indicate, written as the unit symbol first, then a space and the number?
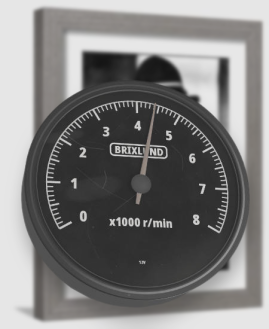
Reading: rpm 4400
